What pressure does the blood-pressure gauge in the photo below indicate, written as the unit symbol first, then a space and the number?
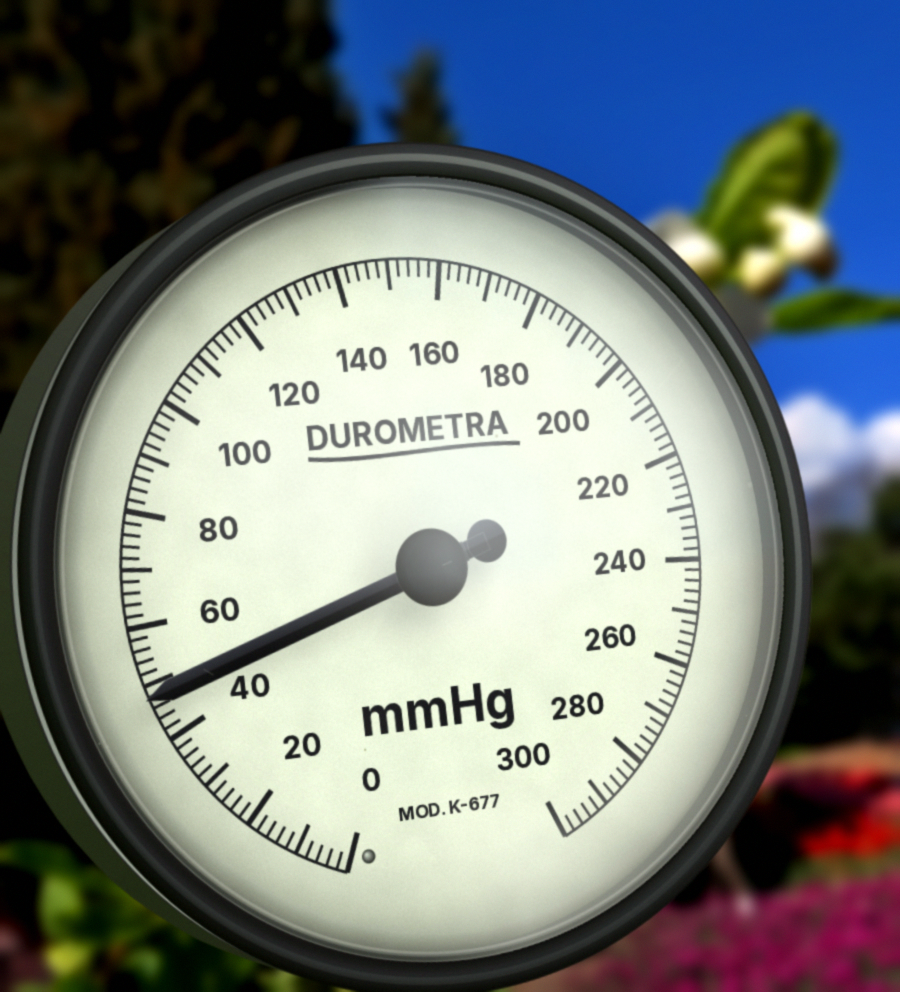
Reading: mmHg 48
